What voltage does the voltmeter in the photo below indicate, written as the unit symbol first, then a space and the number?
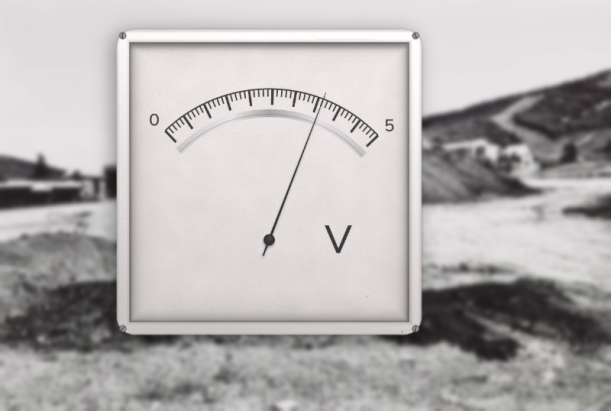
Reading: V 3.6
